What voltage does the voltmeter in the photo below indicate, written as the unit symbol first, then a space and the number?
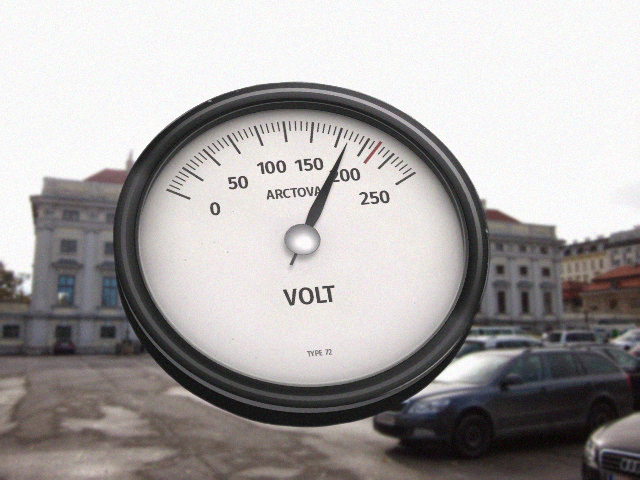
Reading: V 185
